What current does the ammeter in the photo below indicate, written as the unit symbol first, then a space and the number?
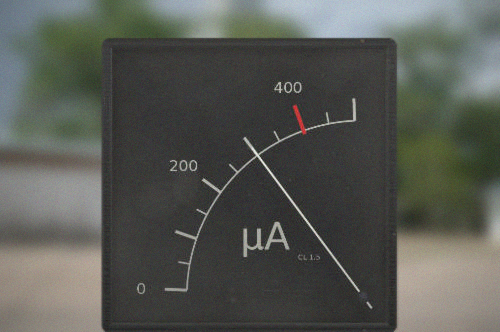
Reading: µA 300
